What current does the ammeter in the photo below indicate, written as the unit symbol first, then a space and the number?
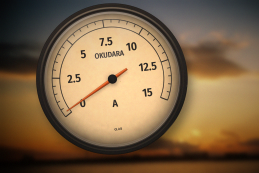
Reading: A 0.25
